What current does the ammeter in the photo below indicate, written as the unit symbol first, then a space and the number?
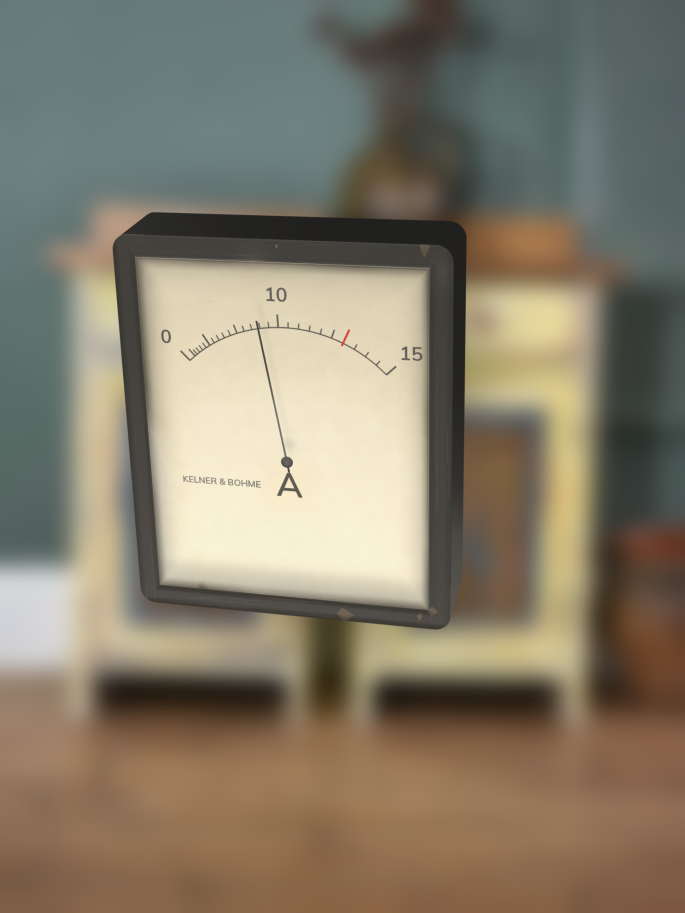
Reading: A 9
